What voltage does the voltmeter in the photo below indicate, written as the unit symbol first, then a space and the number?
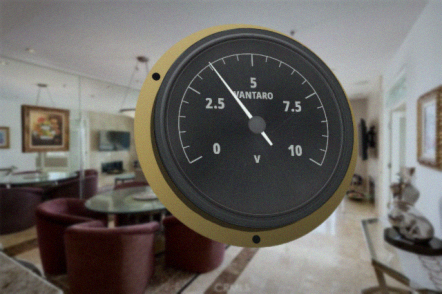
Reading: V 3.5
